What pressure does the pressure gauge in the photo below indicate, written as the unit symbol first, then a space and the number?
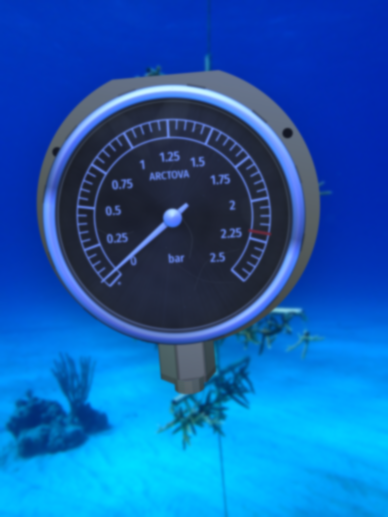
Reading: bar 0.05
